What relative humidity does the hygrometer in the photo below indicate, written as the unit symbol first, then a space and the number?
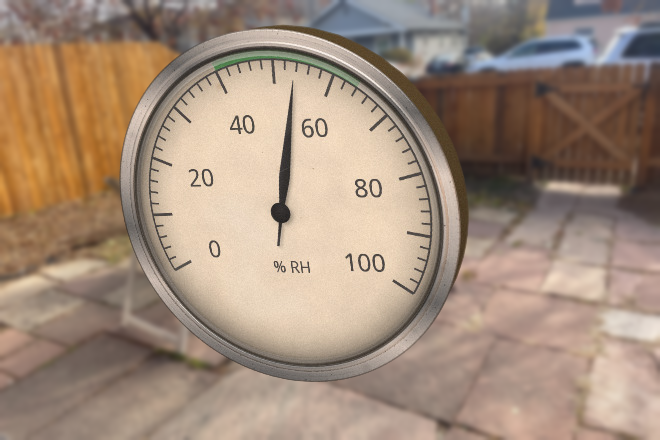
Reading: % 54
